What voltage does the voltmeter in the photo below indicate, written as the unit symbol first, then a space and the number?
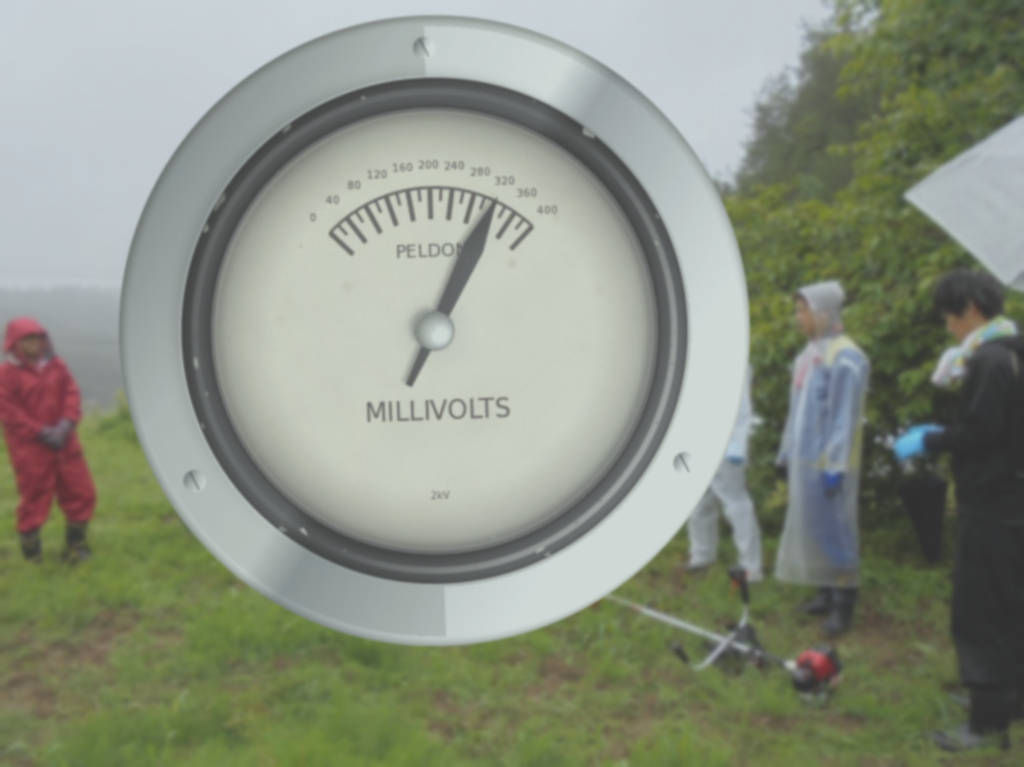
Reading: mV 320
